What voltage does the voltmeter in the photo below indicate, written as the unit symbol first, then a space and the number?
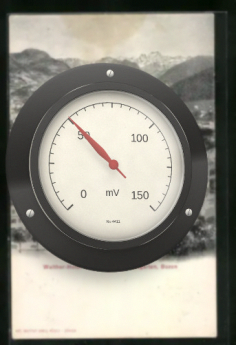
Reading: mV 50
